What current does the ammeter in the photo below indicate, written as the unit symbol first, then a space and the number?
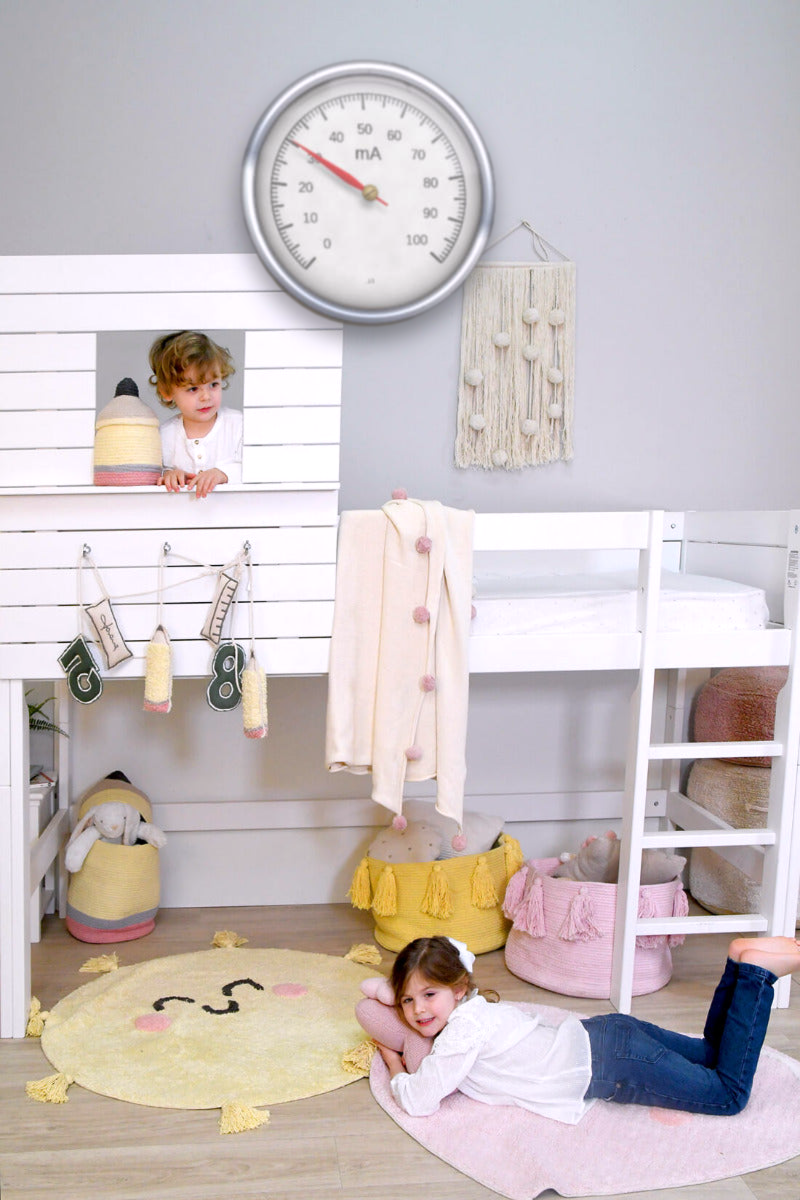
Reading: mA 30
